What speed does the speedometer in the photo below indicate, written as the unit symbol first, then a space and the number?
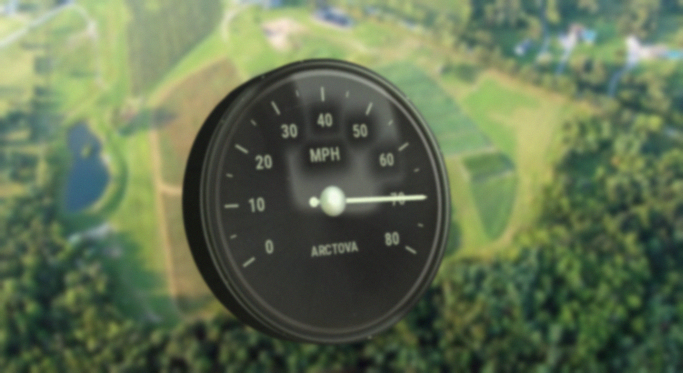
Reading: mph 70
